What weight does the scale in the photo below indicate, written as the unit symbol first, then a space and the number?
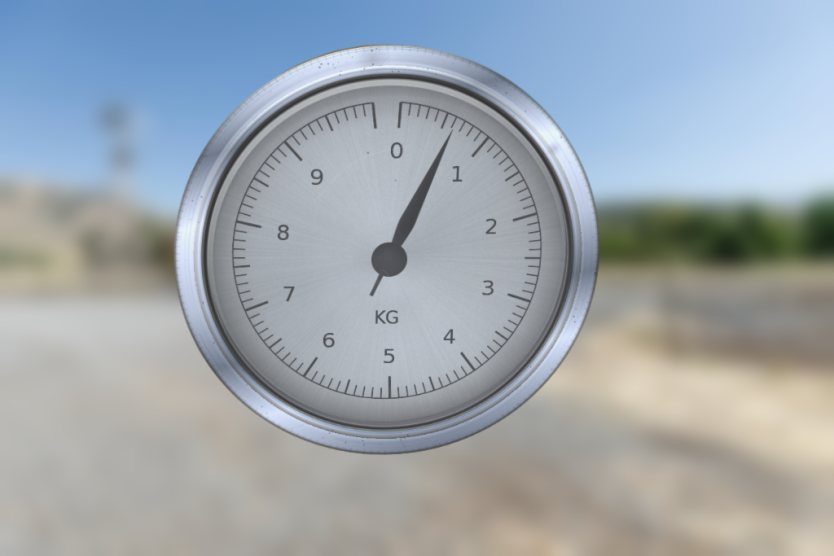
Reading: kg 0.6
